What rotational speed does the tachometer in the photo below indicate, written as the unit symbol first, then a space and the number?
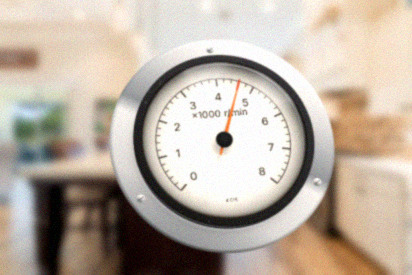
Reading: rpm 4600
